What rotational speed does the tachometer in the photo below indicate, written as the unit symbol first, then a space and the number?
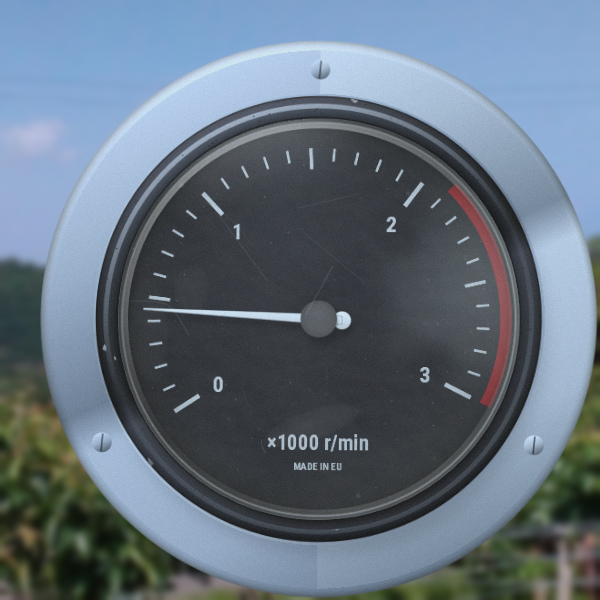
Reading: rpm 450
